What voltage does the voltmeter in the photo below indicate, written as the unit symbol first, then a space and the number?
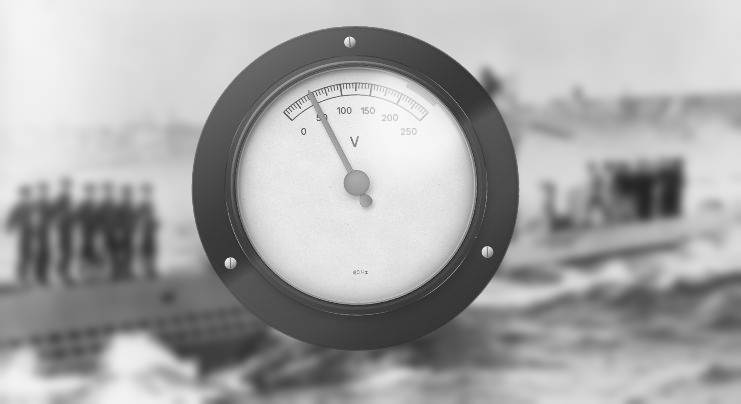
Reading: V 50
